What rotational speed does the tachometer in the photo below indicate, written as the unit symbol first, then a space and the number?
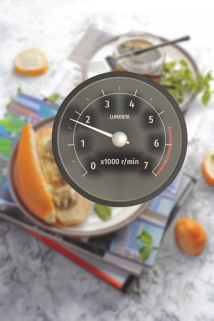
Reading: rpm 1750
